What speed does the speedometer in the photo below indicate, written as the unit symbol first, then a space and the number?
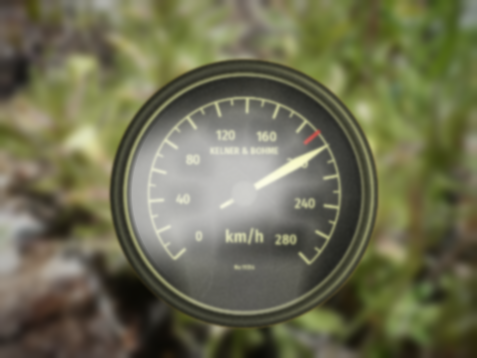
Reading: km/h 200
